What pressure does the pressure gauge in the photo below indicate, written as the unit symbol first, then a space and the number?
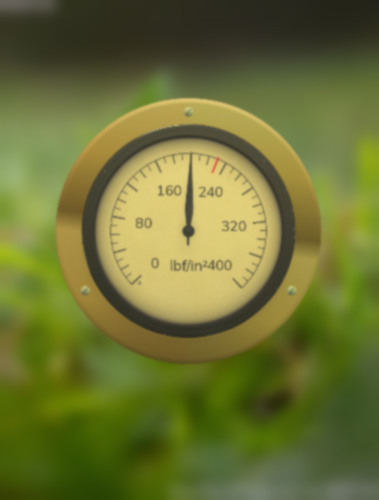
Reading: psi 200
